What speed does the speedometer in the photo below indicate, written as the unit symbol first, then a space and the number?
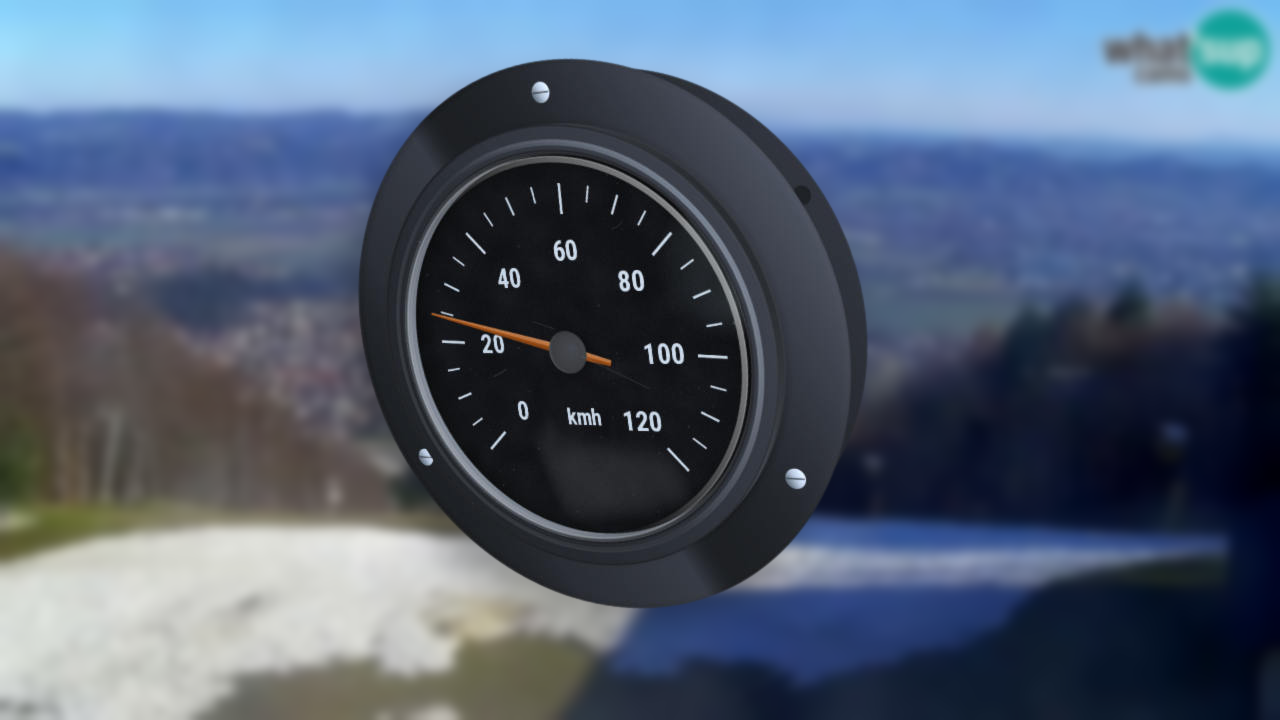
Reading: km/h 25
